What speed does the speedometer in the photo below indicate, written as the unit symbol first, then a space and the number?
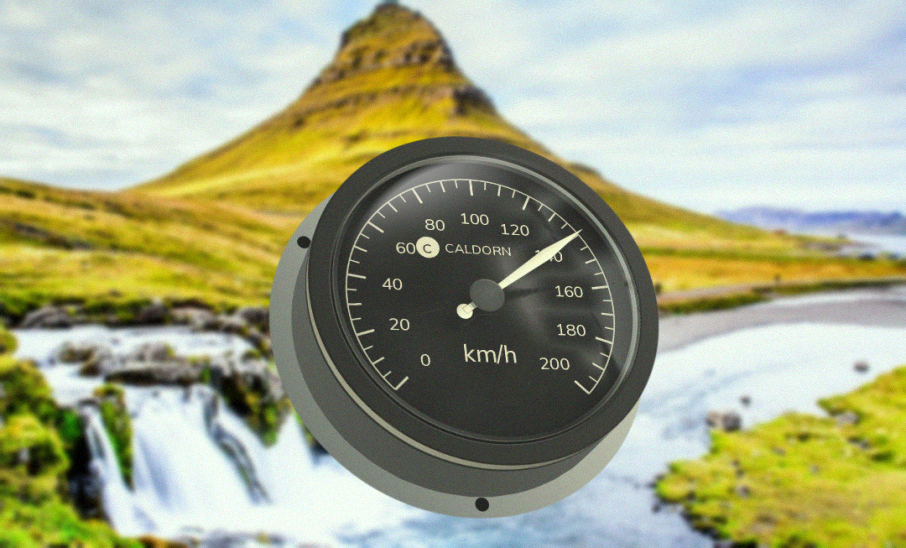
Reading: km/h 140
